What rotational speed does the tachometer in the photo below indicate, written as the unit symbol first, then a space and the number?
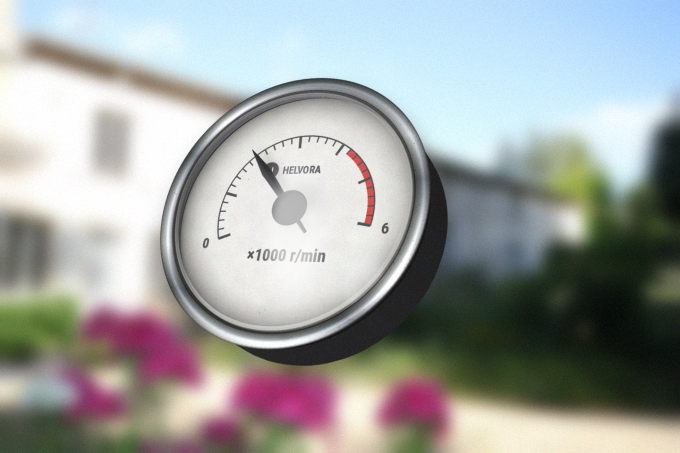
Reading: rpm 2000
